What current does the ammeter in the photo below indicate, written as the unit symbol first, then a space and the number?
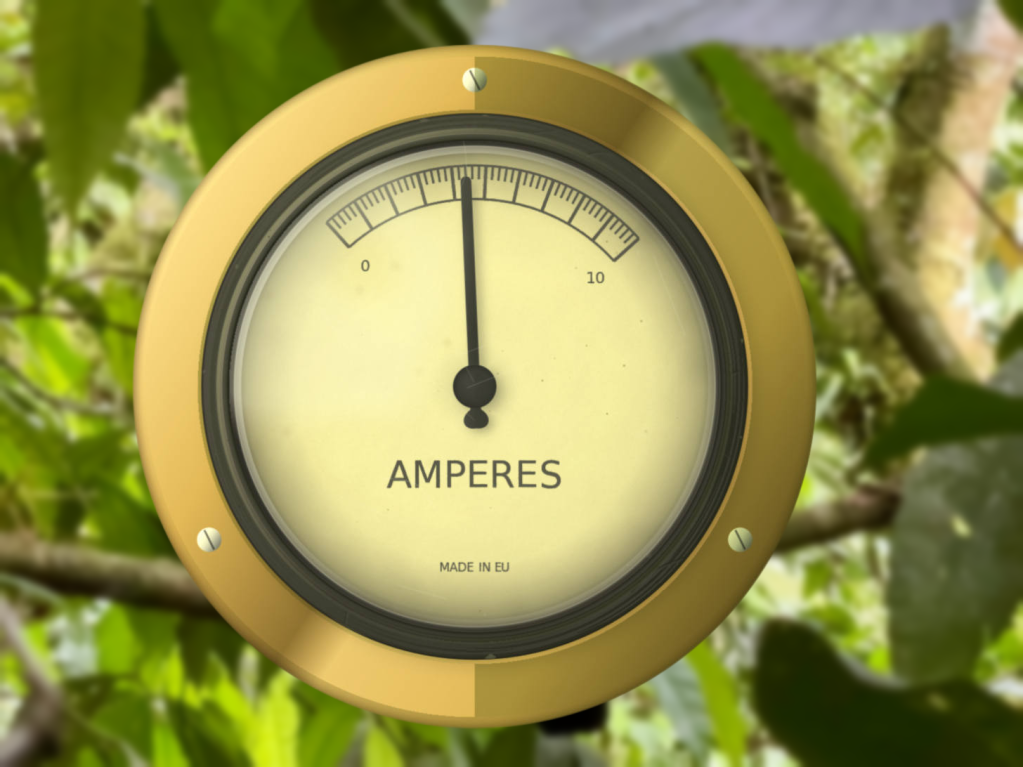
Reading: A 4.4
